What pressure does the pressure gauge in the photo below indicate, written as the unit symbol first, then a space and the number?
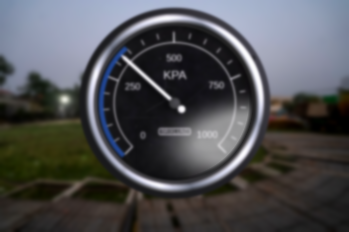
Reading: kPa 325
